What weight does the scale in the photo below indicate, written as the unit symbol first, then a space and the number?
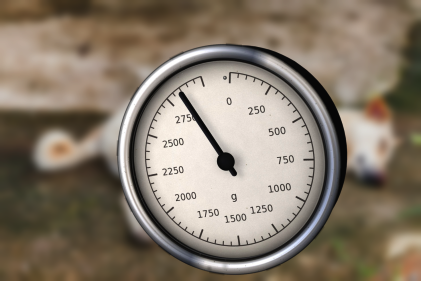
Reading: g 2850
